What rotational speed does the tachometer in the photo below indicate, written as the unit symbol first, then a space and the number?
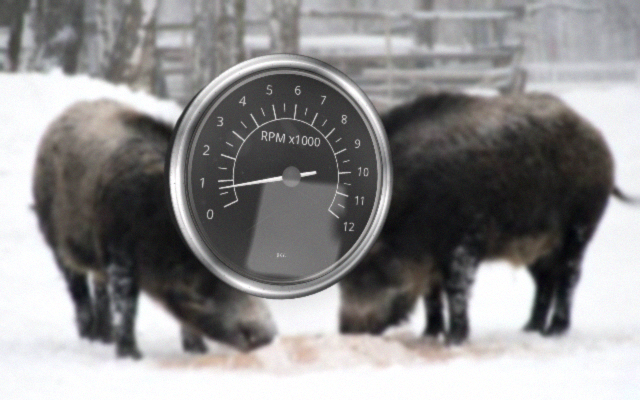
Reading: rpm 750
